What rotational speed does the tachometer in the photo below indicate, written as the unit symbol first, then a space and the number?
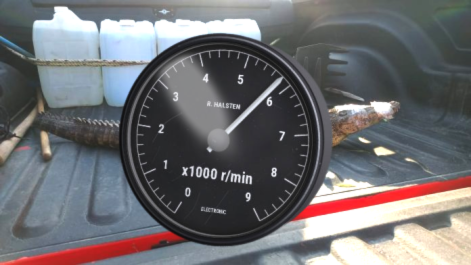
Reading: rpm 5800
